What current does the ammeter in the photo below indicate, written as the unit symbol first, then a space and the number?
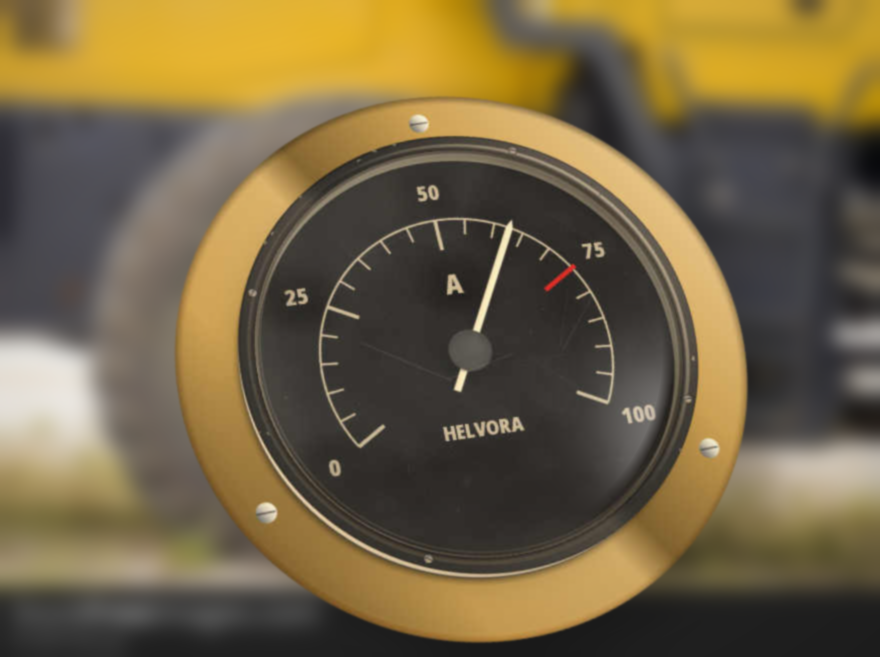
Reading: A 62.5
